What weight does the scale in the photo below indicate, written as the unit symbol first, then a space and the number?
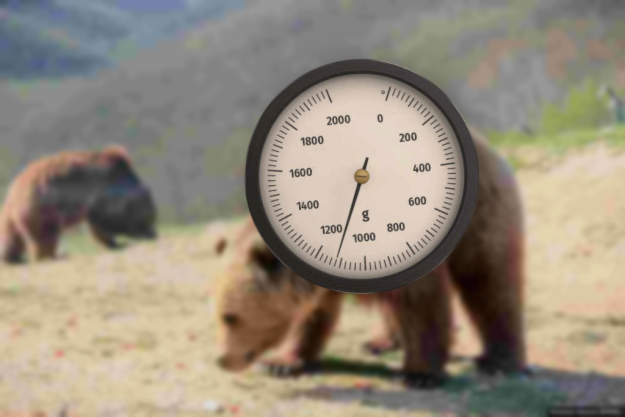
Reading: g 1120
